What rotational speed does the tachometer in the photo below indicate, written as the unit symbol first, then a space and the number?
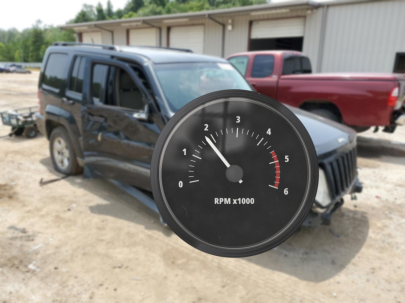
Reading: rpm 1800
